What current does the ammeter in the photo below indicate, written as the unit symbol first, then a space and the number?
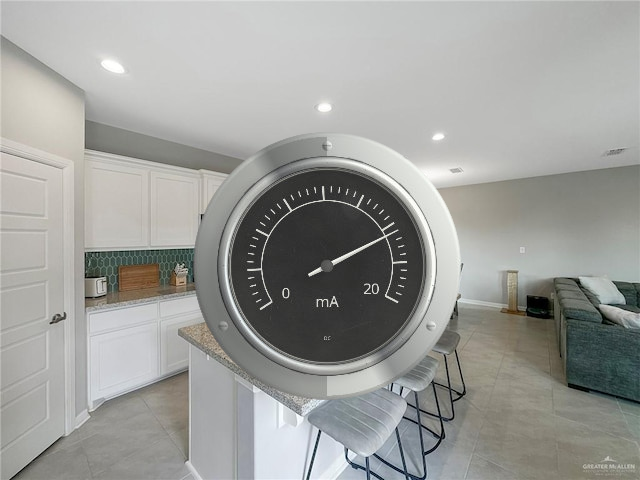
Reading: mA 15.5
